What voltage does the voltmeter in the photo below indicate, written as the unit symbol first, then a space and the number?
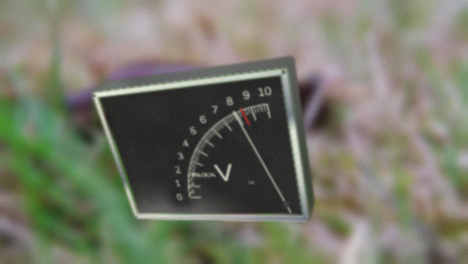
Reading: V 8
